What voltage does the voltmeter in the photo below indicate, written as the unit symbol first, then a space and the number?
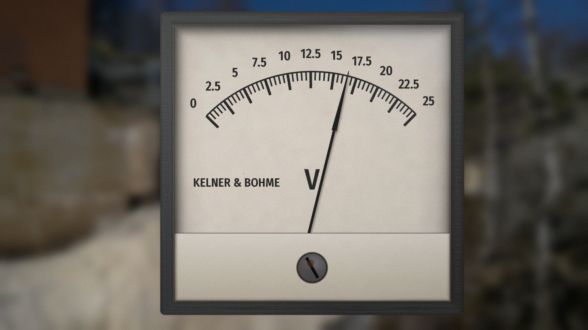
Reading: V 16.5
